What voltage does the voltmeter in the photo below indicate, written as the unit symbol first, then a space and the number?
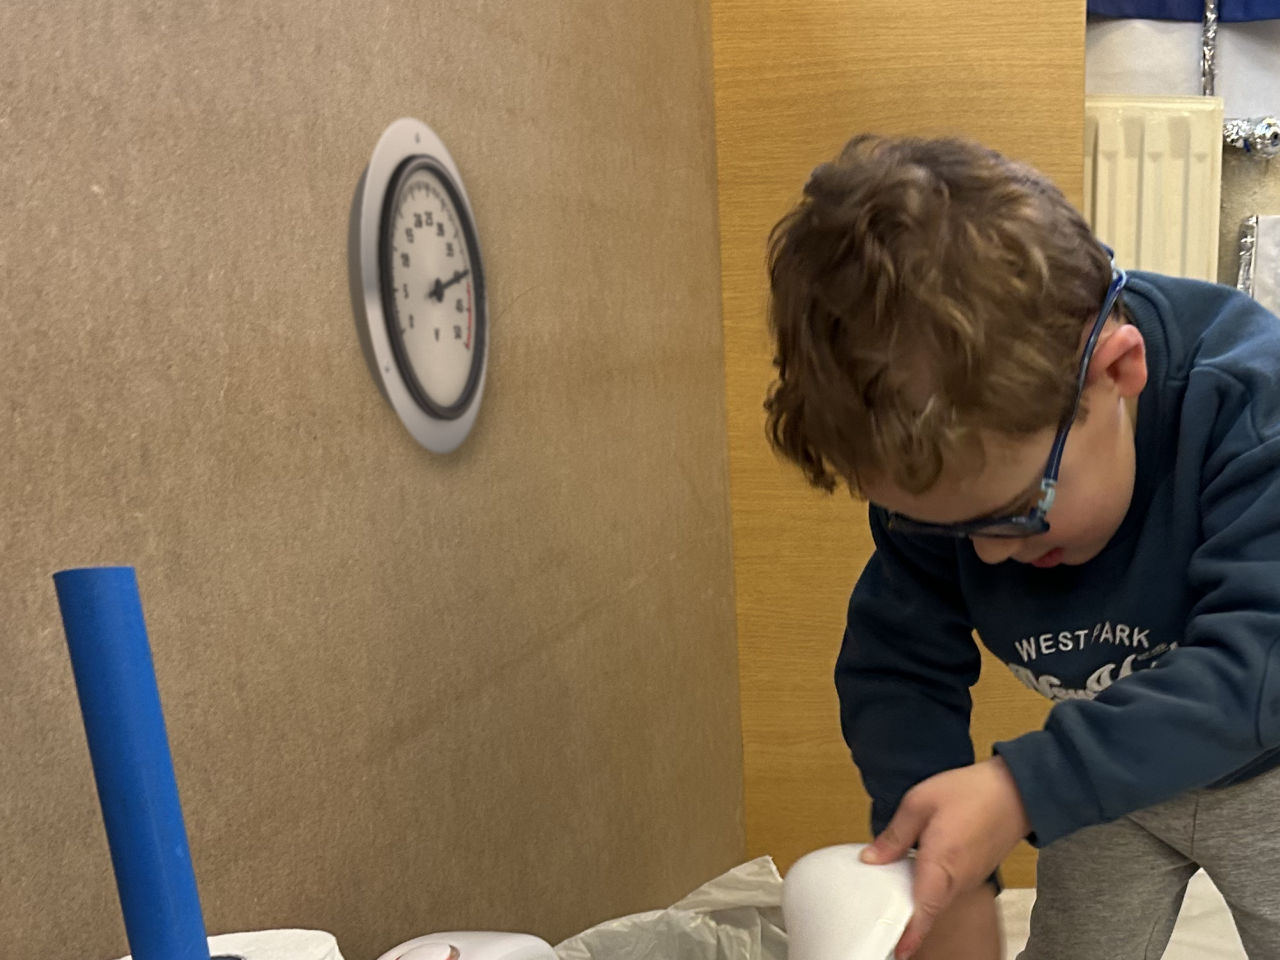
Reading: V 40
